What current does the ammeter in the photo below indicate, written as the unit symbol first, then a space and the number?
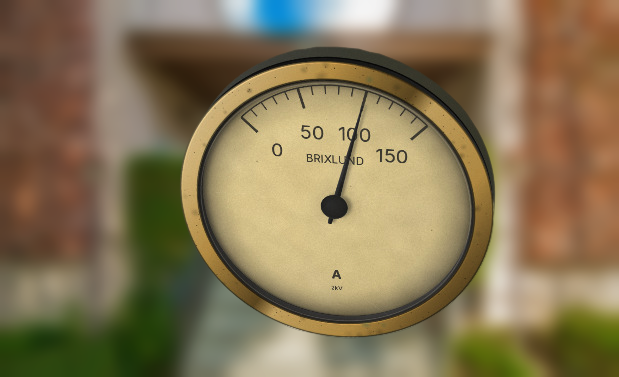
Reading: A 100
